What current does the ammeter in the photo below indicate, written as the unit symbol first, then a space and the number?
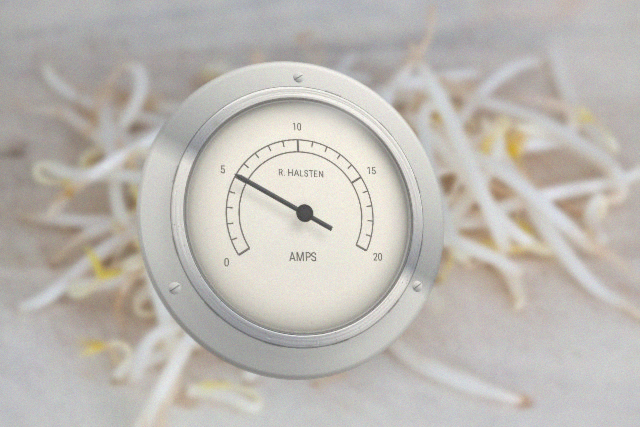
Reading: A 5
